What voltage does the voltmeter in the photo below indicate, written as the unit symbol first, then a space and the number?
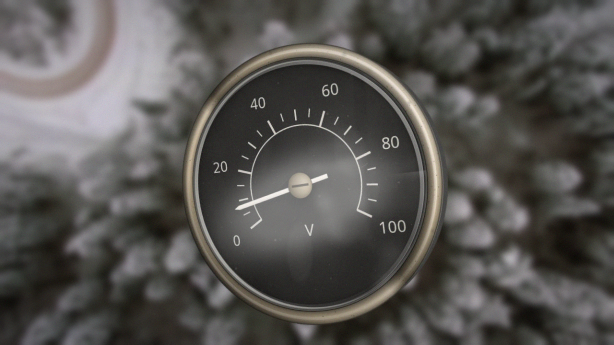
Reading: V 7.5
